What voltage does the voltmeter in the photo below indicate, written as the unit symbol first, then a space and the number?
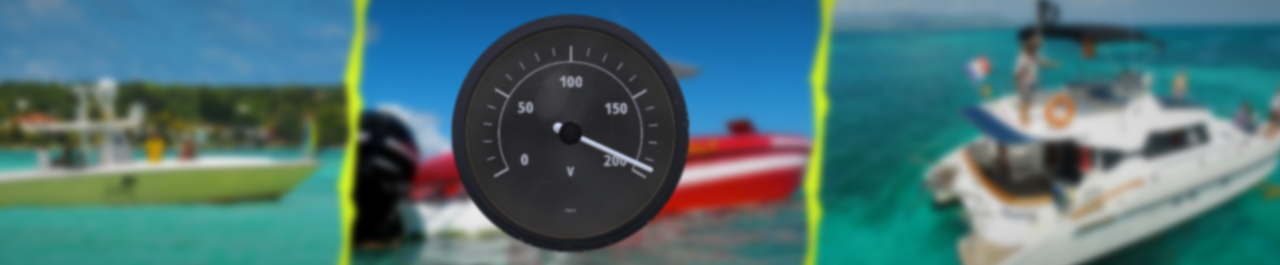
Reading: V 195
